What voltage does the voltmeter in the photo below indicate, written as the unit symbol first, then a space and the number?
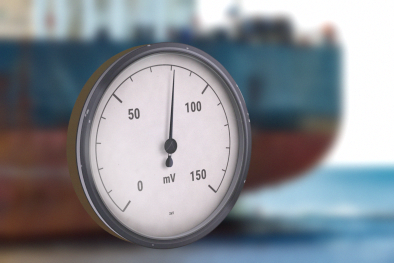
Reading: mV 80
